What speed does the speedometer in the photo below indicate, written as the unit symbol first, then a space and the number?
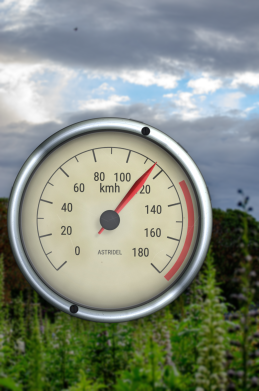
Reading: km/h 115
